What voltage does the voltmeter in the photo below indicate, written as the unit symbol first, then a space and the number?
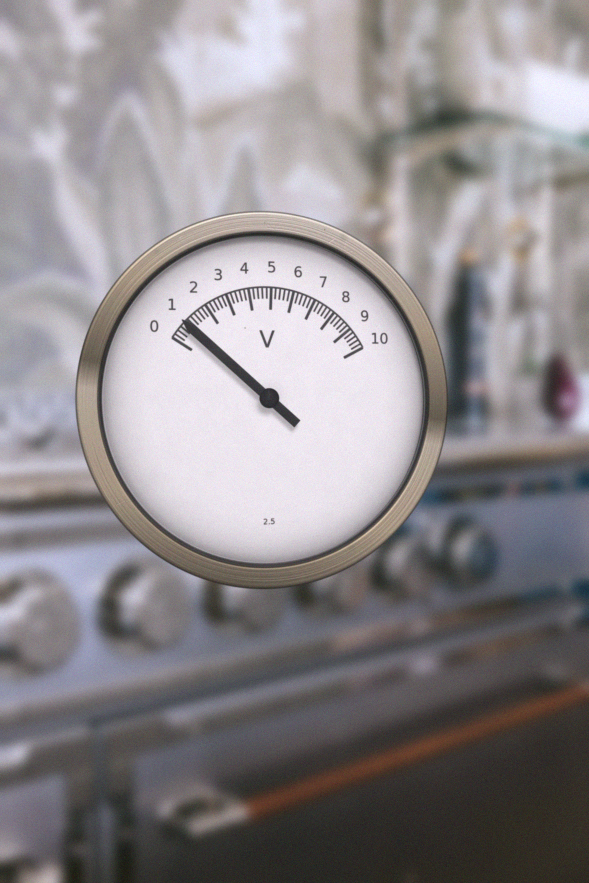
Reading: V 0.8
